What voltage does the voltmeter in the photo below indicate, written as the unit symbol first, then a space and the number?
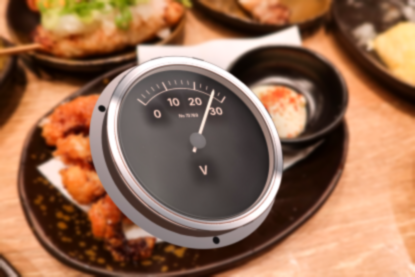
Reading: V 26
